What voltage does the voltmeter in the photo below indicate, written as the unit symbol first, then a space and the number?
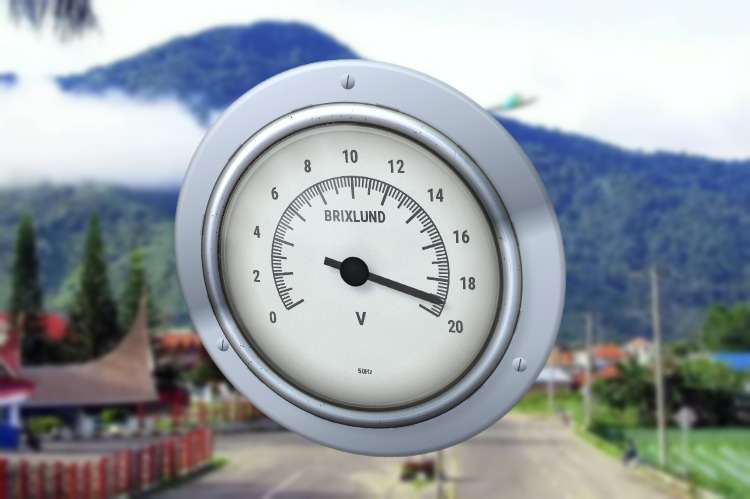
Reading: V 19
